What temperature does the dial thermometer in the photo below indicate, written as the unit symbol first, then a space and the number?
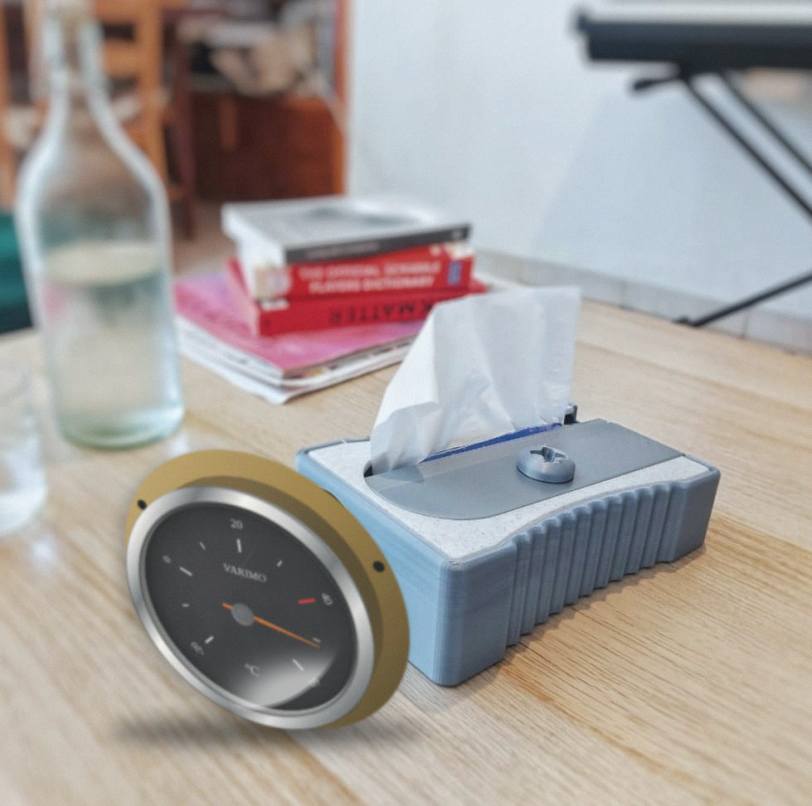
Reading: °C 50
